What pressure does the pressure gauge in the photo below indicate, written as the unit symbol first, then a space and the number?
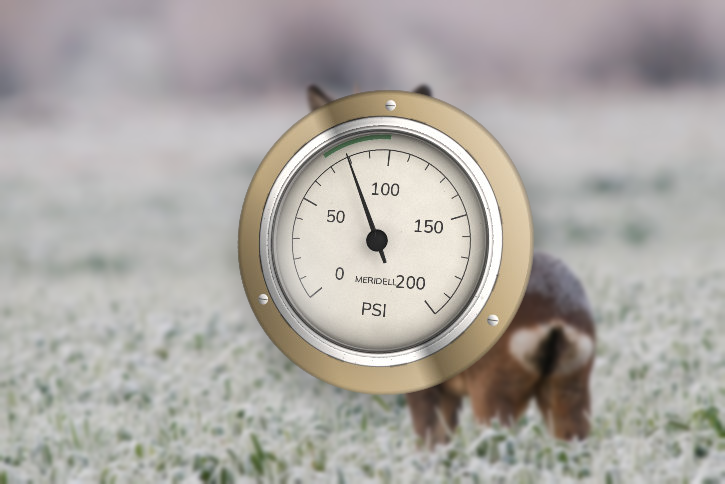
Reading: psi 80
